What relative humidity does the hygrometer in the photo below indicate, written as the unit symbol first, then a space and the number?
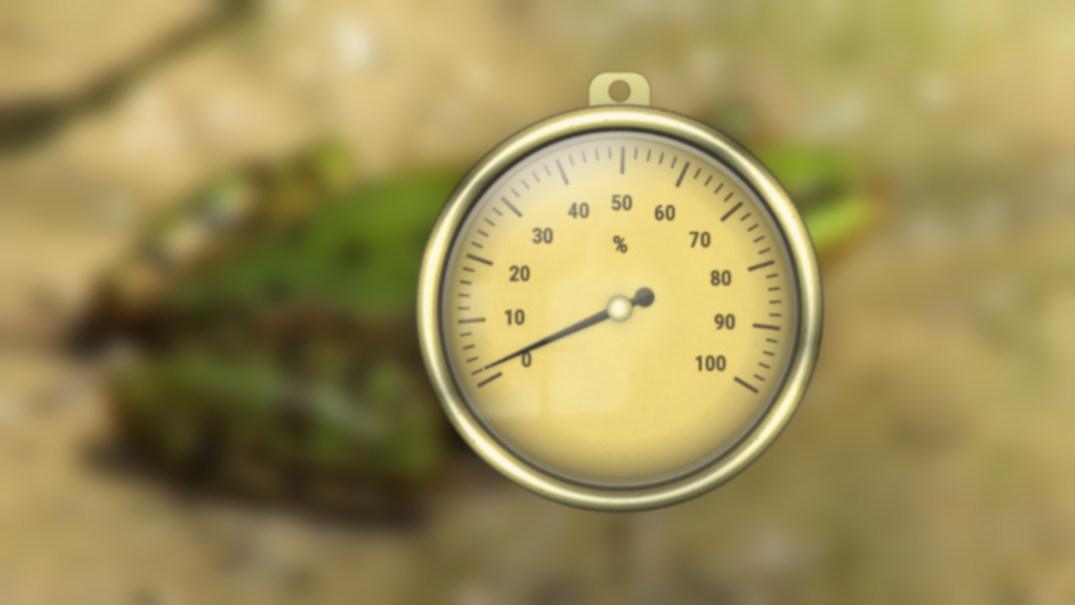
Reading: % 2
